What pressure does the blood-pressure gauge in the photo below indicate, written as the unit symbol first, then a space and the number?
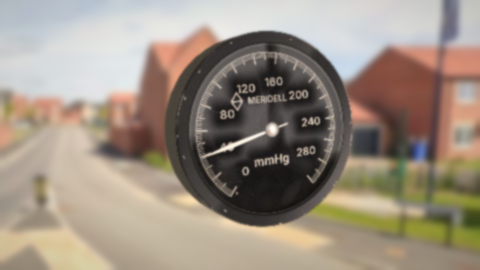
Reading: mmHg 40
